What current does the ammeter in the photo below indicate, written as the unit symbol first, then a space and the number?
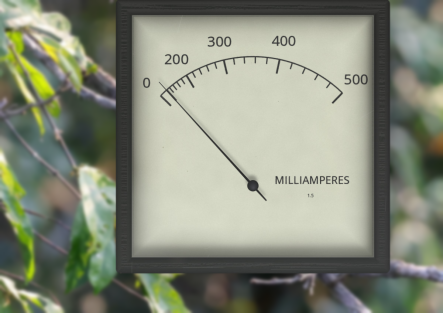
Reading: mA 100
